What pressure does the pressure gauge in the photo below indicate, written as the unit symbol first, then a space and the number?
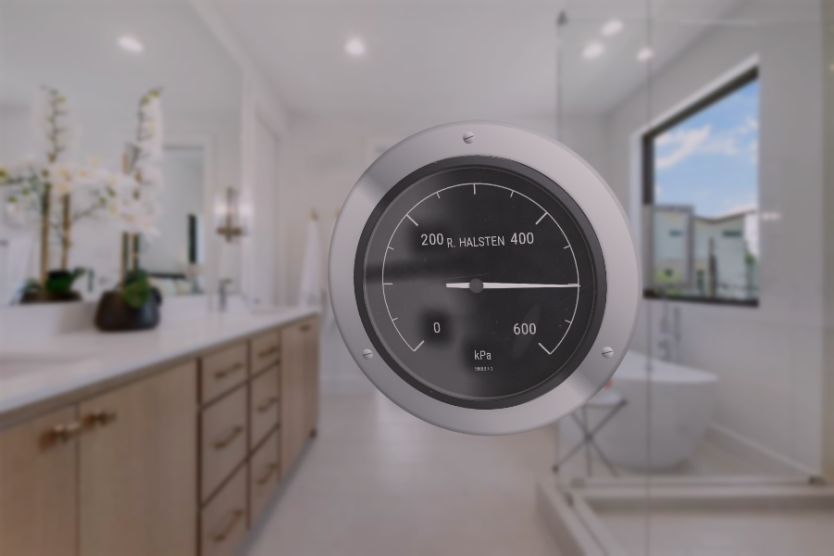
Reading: kPa 500
